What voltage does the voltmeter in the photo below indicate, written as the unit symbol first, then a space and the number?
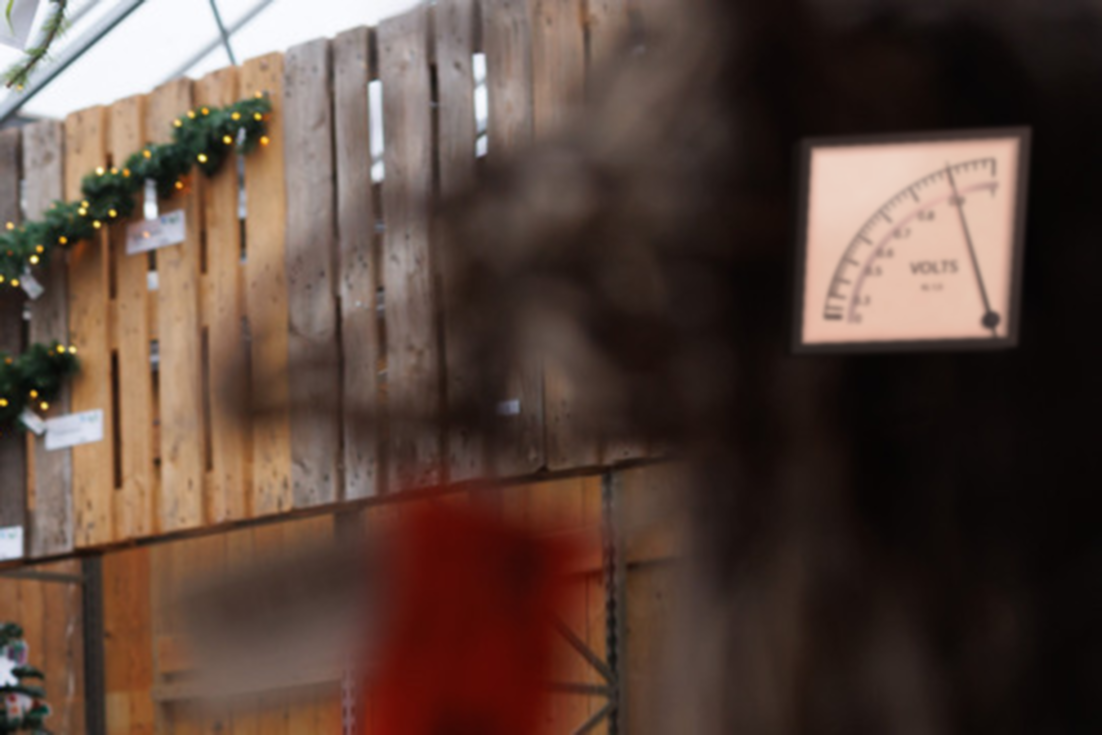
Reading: V 0.9
